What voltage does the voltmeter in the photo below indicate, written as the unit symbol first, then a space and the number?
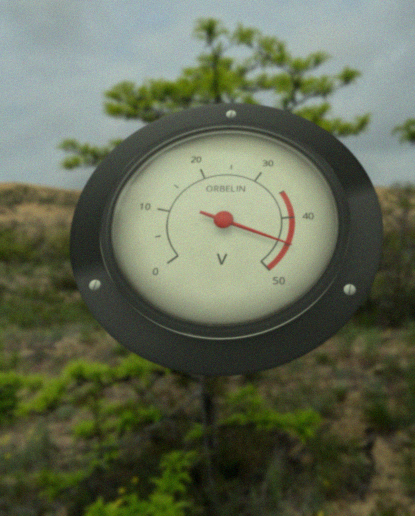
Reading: V 45
